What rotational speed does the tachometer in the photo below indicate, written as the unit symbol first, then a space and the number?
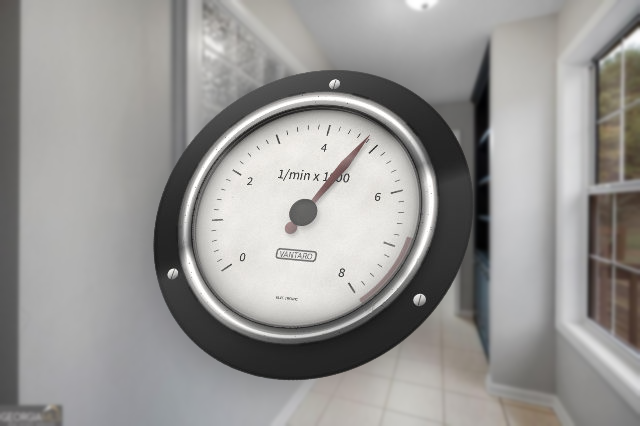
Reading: rpm 4800
